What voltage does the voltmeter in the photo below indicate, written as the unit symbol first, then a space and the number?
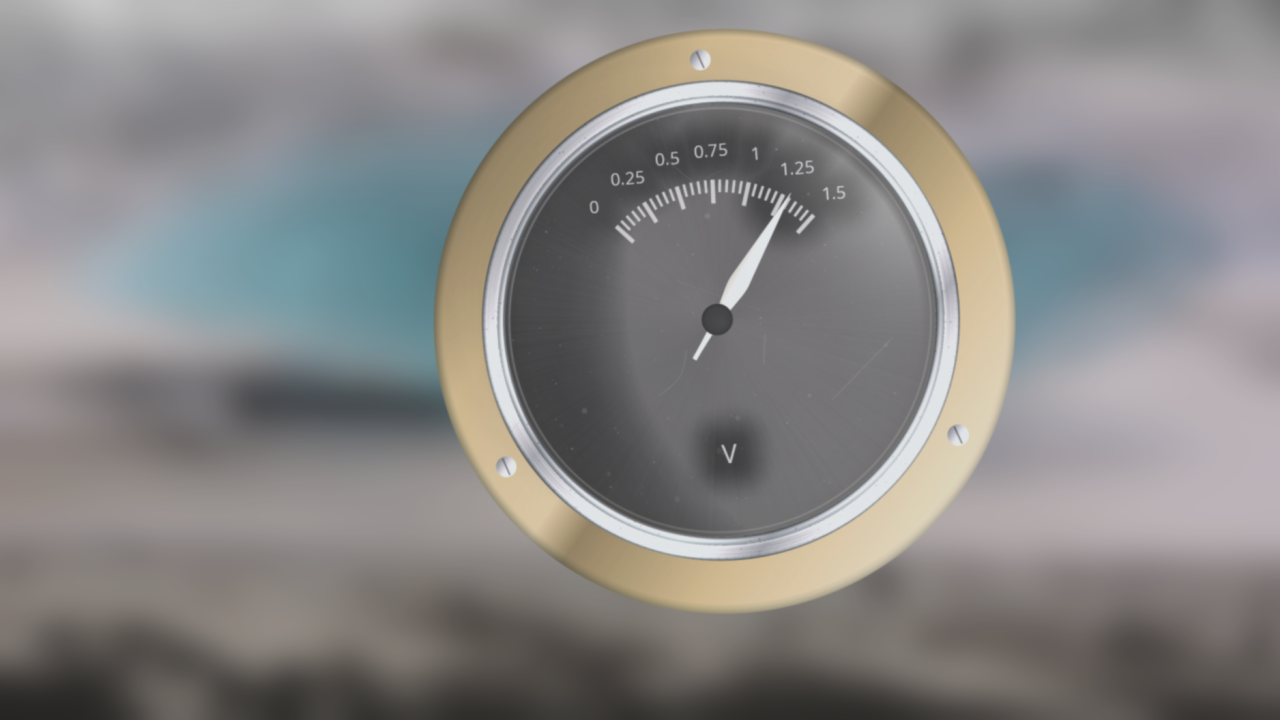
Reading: V 1.3
